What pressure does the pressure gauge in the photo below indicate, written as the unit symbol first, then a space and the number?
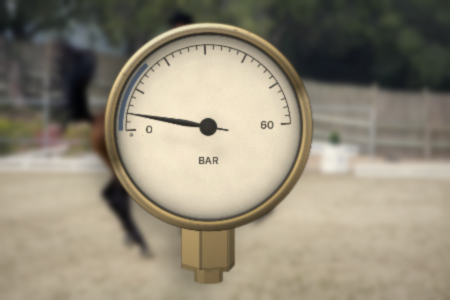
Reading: bar 4
